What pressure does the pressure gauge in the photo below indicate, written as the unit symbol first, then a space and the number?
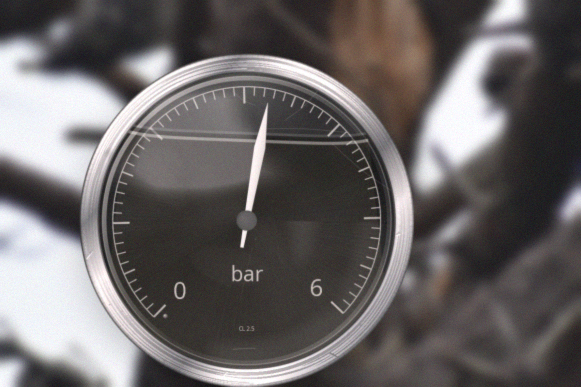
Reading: bar 3.25
